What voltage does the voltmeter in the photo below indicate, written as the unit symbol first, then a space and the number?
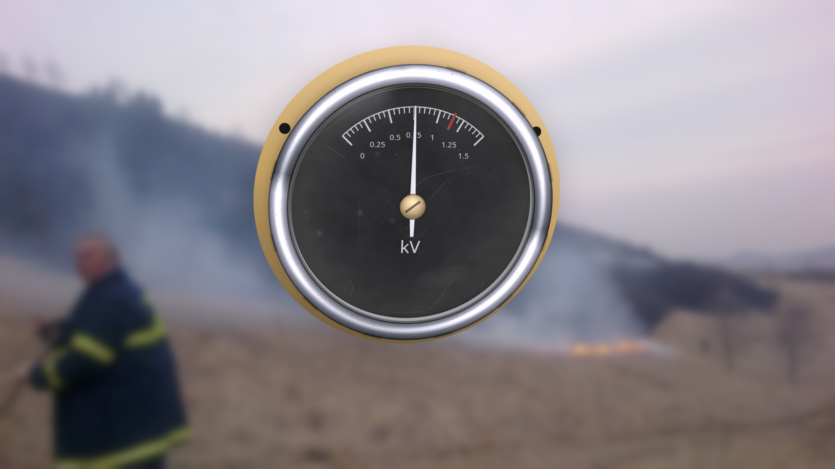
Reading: kV 0.75
